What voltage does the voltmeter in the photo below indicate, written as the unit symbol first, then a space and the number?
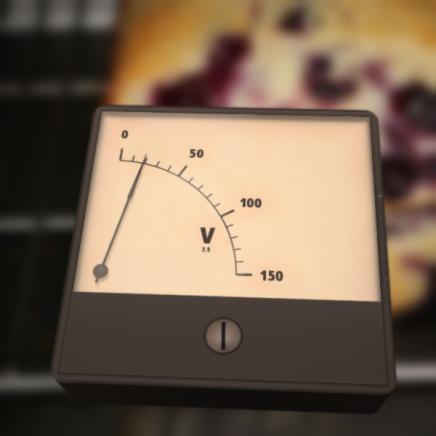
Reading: V 20
